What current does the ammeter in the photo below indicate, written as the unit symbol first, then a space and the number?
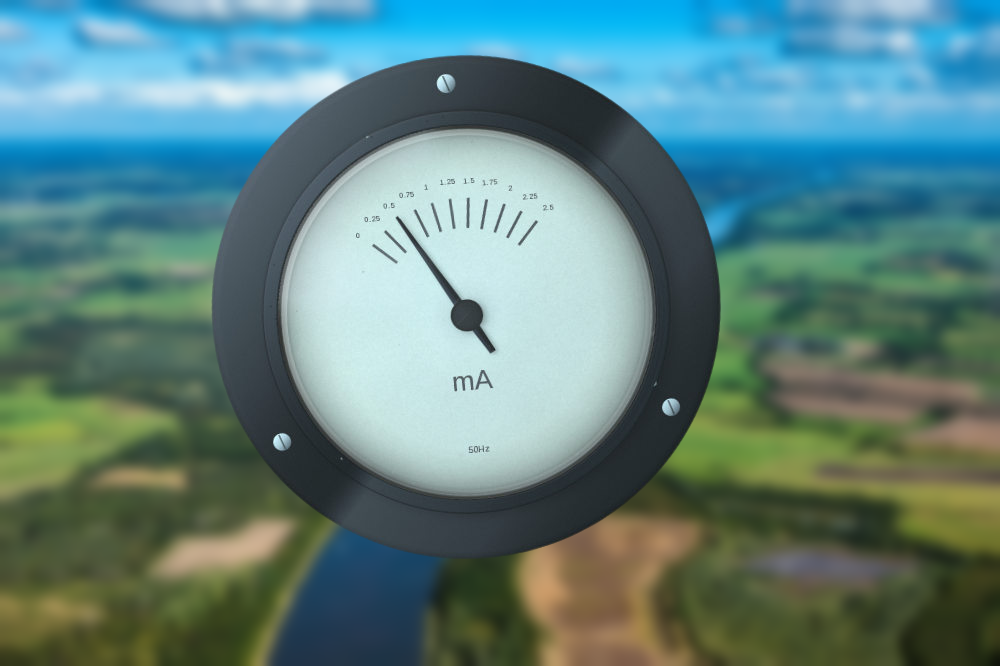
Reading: mA 0.5
